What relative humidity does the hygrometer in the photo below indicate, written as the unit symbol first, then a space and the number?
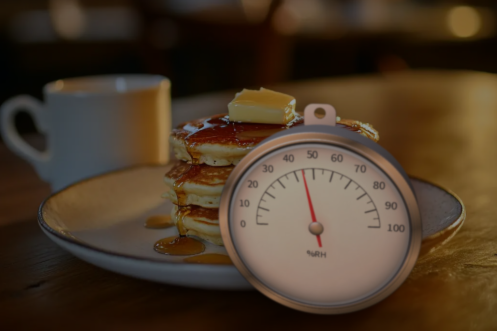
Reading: % 45
